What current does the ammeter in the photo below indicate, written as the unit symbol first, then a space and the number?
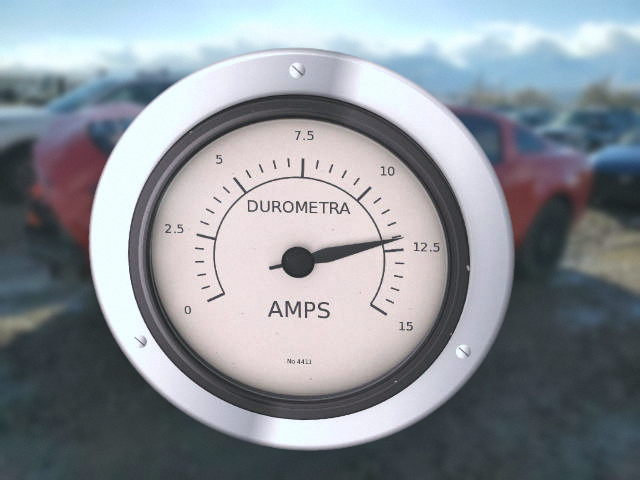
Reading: A 12
